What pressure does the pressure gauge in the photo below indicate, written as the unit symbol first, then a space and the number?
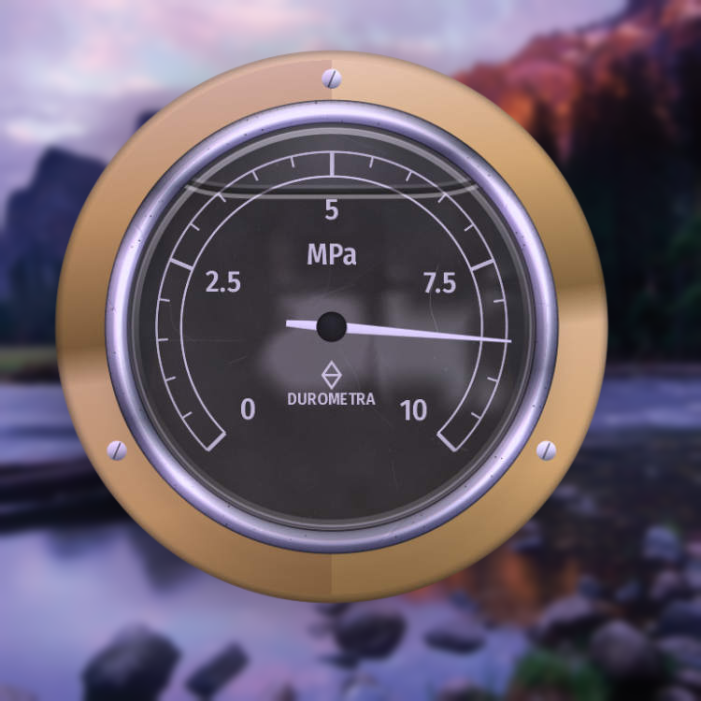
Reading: MPa 8.5
